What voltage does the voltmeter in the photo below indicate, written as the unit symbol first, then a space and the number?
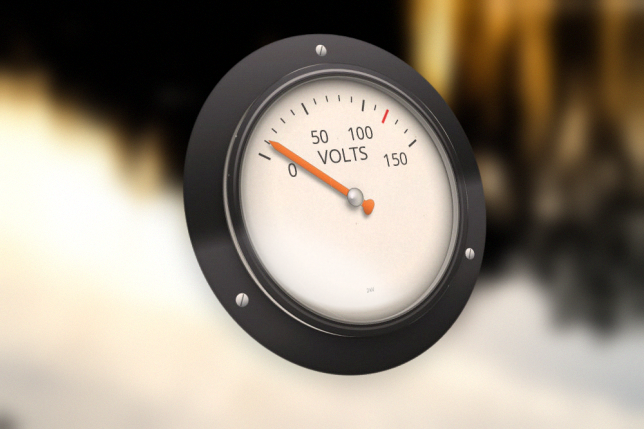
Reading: V 10
